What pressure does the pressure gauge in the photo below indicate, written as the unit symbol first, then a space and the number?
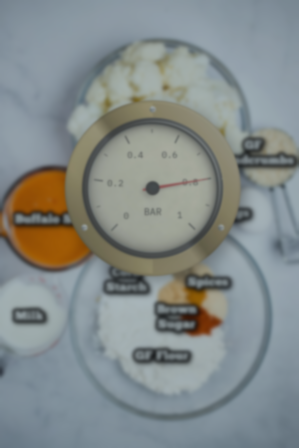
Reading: bar 0.8
